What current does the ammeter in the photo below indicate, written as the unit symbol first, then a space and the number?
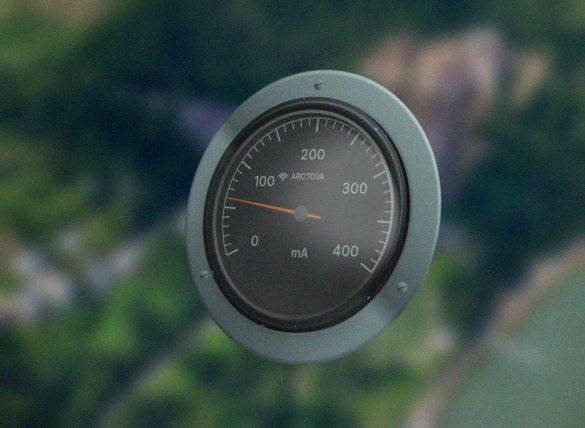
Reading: mA 60
